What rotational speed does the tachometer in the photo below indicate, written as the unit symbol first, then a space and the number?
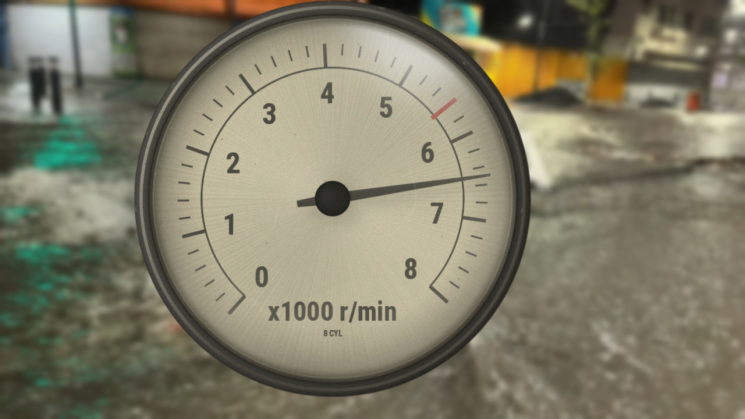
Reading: rpm 6500
